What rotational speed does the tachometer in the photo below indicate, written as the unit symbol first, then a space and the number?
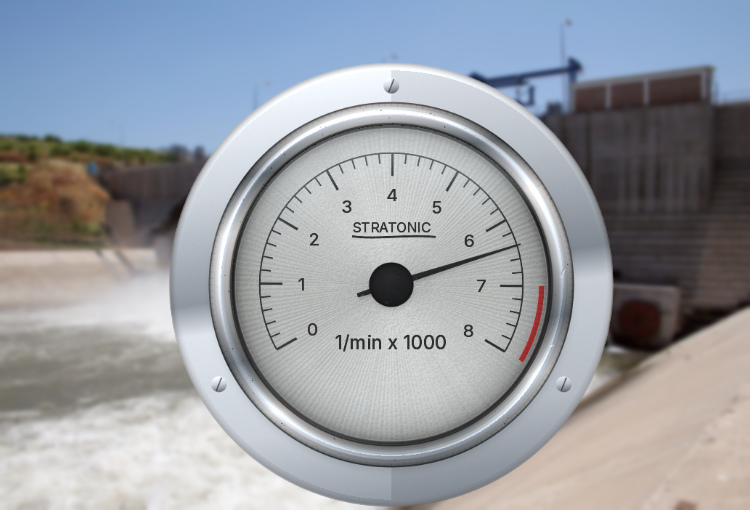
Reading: rpm 6400
